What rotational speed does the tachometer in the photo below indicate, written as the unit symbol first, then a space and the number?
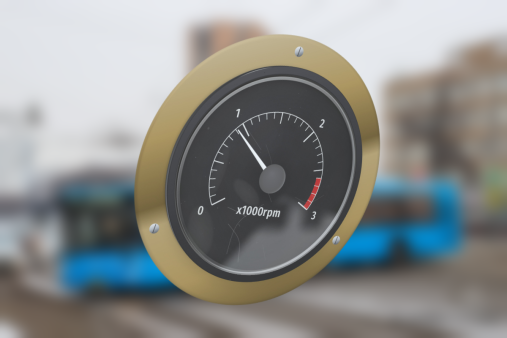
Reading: rpm 900
